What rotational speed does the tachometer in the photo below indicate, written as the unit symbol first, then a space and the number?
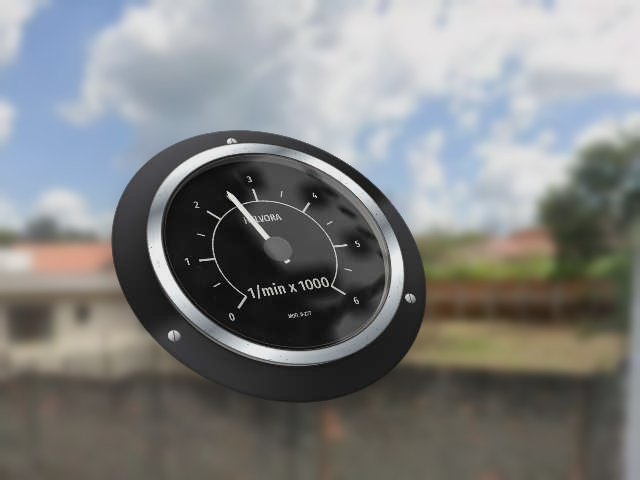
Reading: rpm 2500
